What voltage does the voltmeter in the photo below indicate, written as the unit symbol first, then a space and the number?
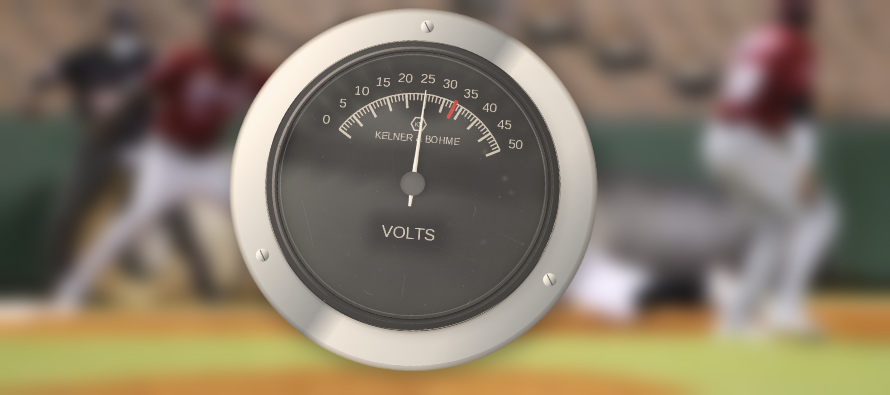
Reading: V 25
